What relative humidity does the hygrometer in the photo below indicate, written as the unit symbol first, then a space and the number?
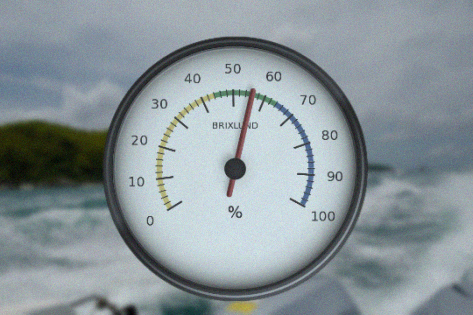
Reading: % 56
